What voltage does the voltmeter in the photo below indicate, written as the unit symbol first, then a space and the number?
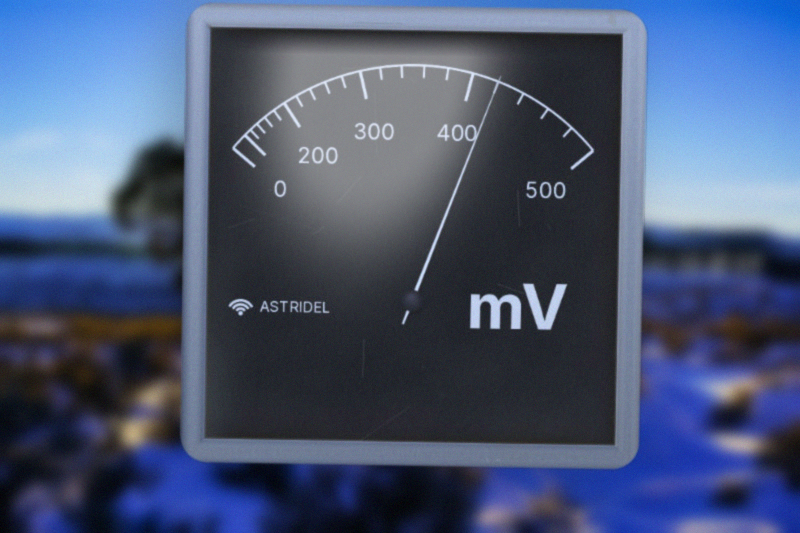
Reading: mV 420
